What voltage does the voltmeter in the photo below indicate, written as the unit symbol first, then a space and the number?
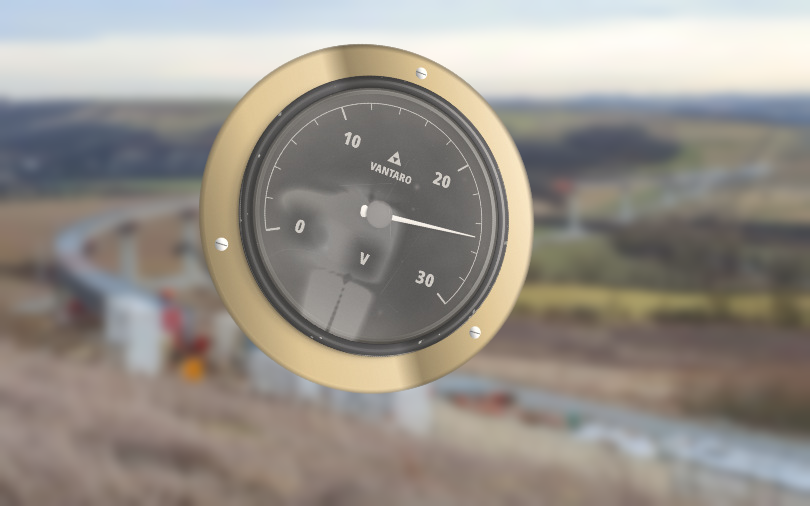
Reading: V 25
